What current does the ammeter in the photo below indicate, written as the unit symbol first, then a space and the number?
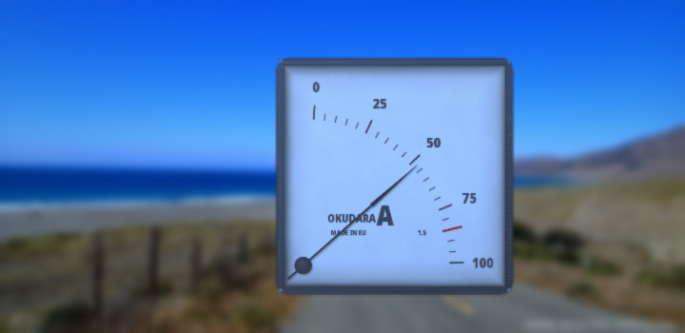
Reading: A 52.5
